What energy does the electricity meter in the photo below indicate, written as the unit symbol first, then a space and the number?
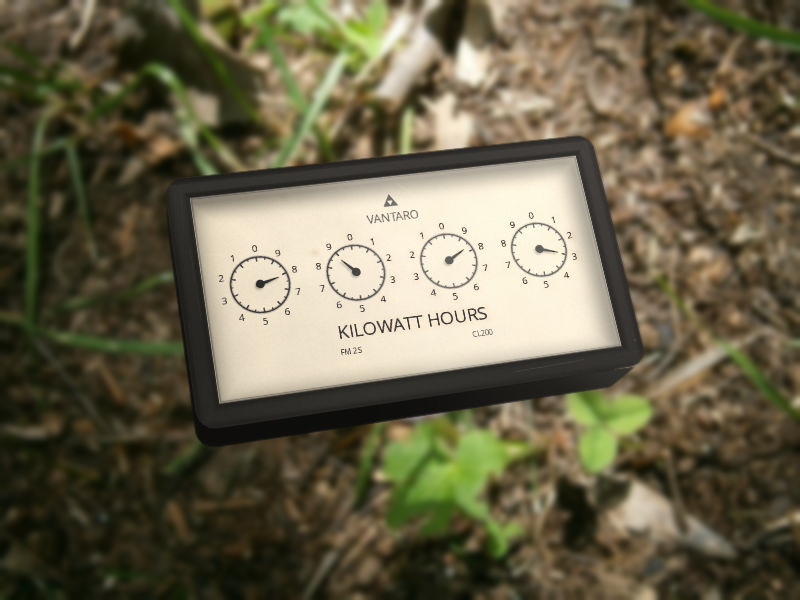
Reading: kWh 7883
